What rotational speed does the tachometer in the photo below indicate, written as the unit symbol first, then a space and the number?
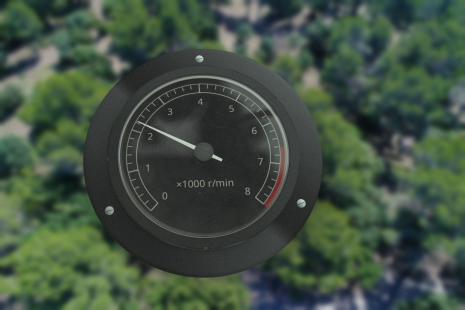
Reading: rpm 2200
